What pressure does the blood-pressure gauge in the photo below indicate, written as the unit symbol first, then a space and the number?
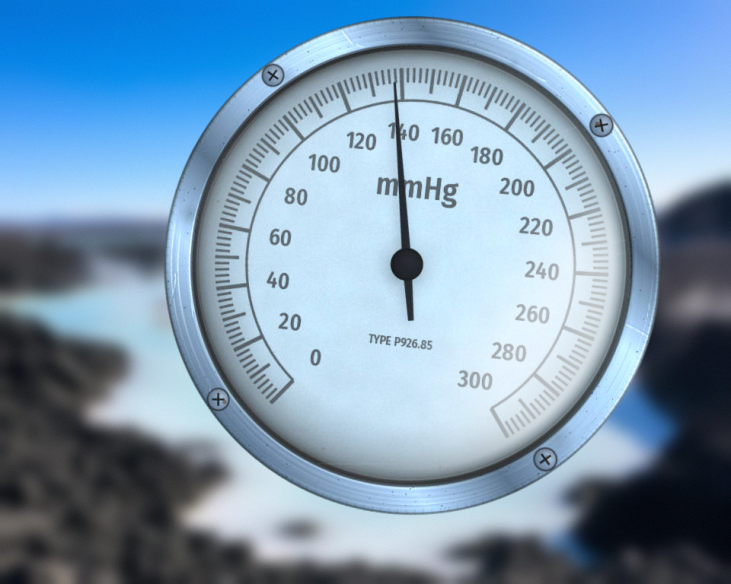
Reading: mmHg 138
